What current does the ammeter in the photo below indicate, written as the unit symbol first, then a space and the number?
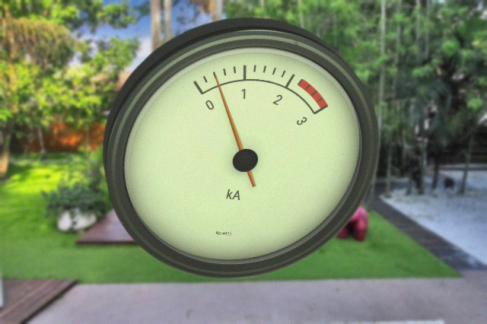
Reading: kA 0.4
